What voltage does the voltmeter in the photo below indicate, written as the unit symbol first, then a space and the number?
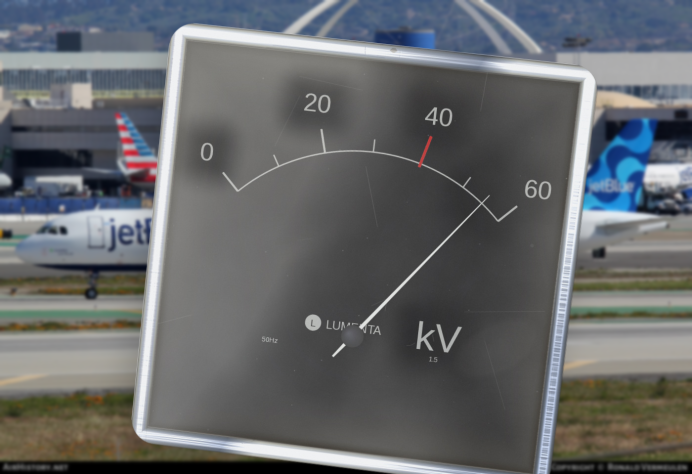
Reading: kV 55
